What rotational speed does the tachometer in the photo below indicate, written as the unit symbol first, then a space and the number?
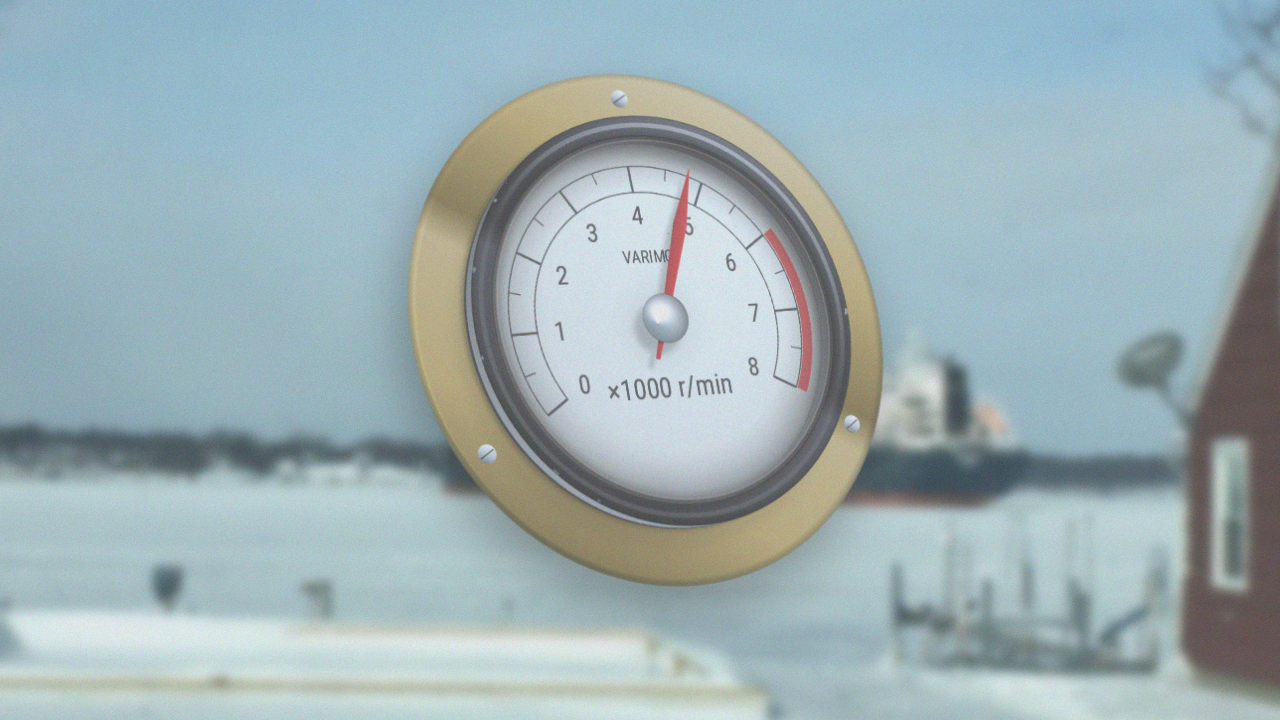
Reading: rpm 4750
